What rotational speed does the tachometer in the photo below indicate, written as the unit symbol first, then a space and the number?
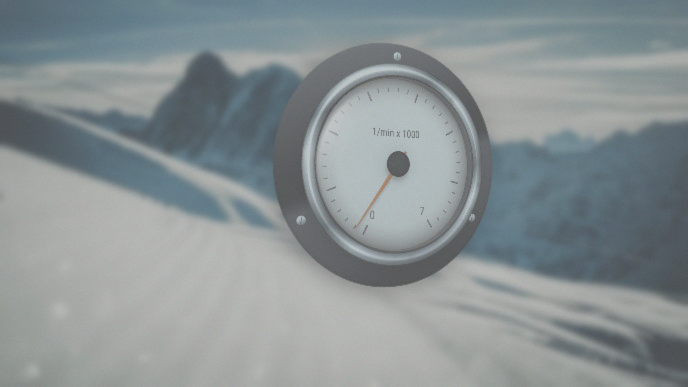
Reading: rpm 200
